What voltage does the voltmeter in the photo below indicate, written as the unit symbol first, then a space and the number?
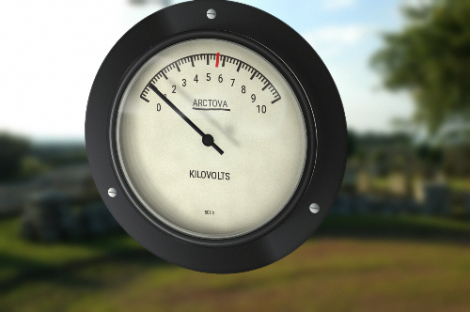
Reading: kV 1
